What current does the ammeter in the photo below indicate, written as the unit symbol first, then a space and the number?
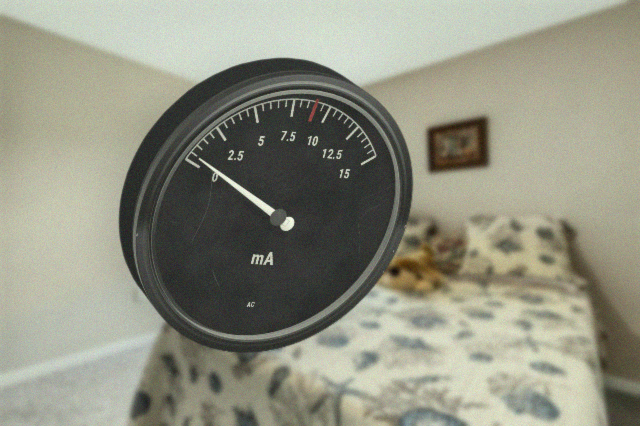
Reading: mA 0.5
